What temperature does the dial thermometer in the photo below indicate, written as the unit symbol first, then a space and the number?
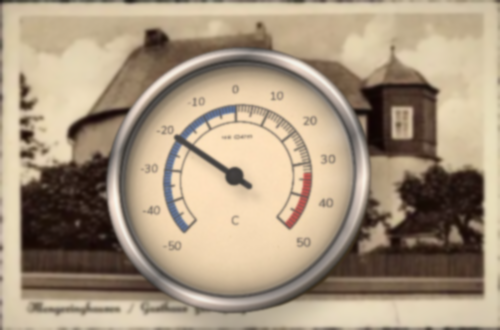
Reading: °C -20
